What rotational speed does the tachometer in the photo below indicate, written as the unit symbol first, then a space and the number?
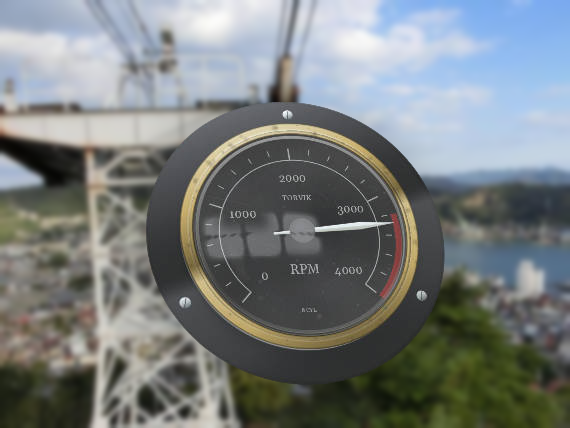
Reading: rpm 3300
